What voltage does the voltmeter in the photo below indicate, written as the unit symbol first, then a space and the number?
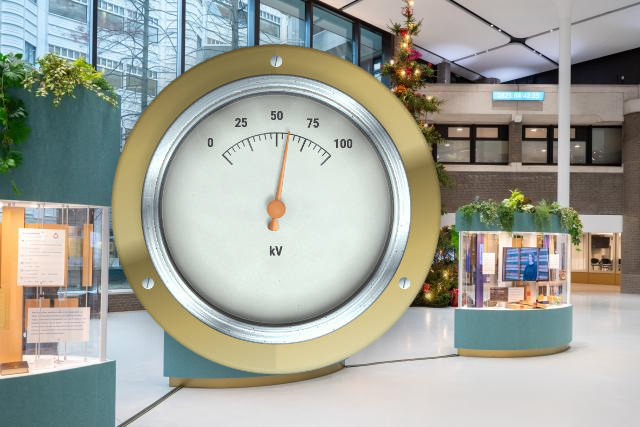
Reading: kV 60
